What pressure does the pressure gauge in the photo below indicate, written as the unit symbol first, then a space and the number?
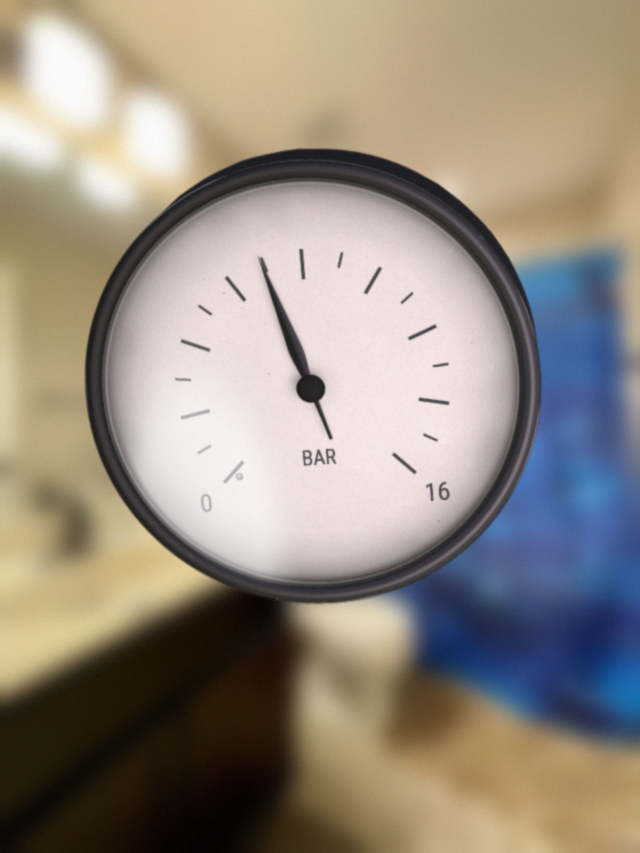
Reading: bar 7
